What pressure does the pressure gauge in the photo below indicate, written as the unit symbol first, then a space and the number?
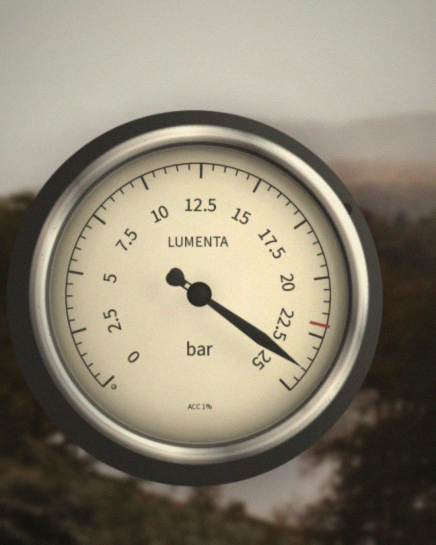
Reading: bar 24
